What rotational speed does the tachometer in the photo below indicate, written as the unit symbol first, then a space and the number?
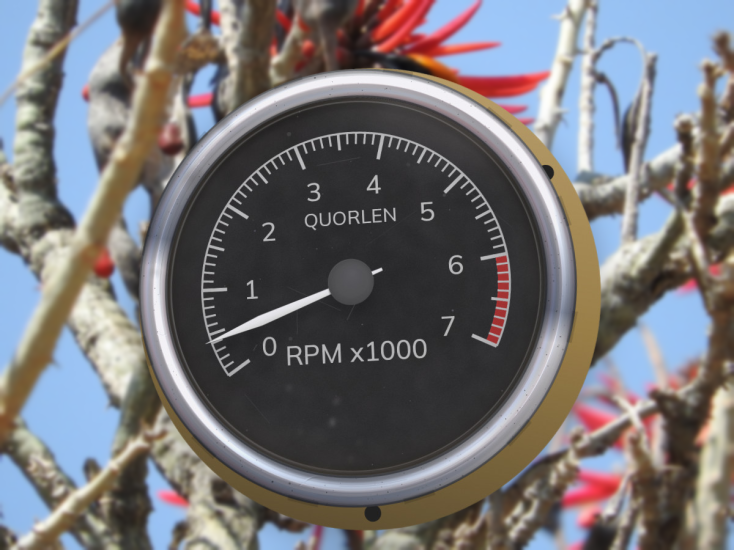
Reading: rpm 400
